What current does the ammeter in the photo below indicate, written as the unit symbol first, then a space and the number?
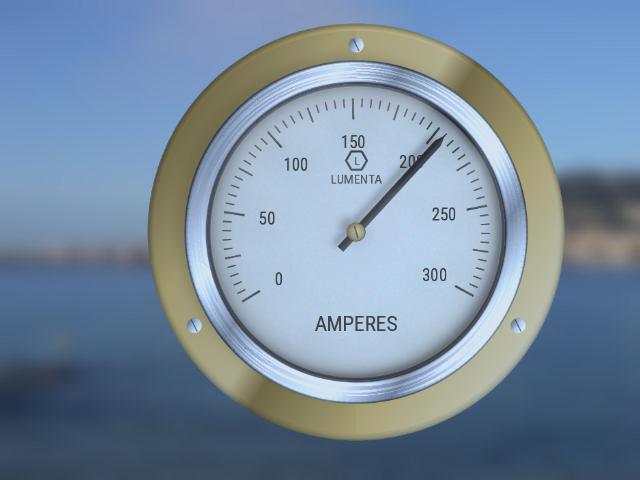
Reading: A 205
